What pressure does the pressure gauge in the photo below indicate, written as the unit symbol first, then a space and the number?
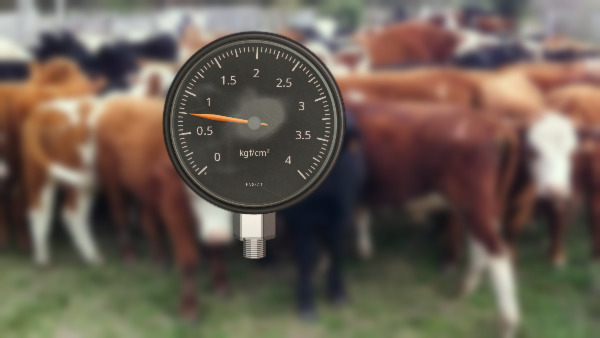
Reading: kg/cm² 0.75
